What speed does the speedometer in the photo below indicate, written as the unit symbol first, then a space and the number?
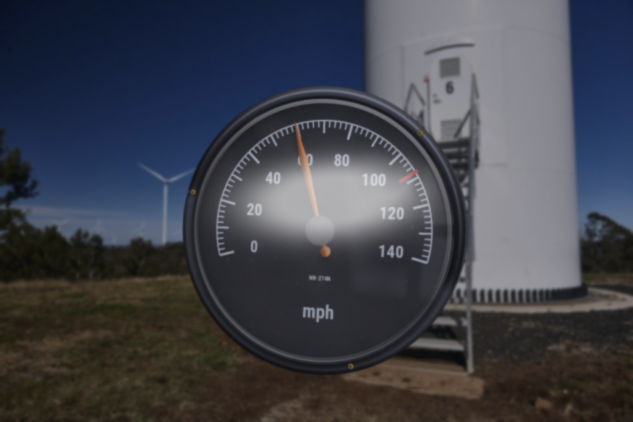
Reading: mph 60
